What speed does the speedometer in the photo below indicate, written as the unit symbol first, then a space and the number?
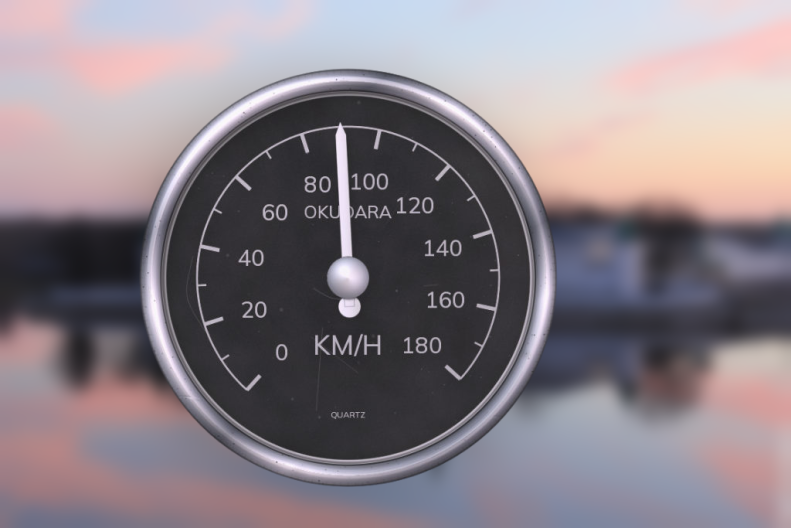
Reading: km/h 90
